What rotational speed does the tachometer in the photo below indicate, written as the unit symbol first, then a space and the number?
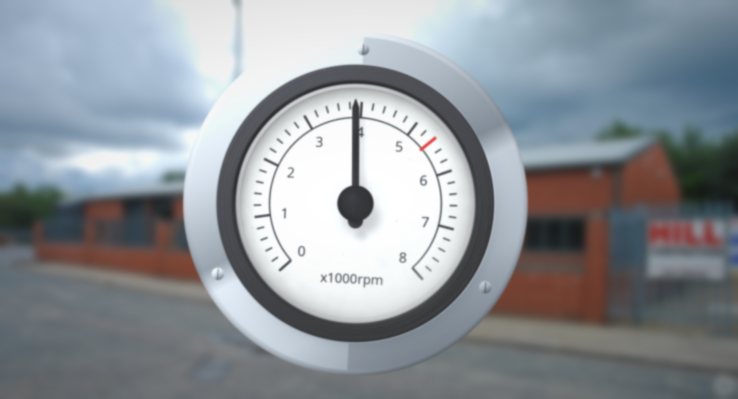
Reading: rpm 3900
